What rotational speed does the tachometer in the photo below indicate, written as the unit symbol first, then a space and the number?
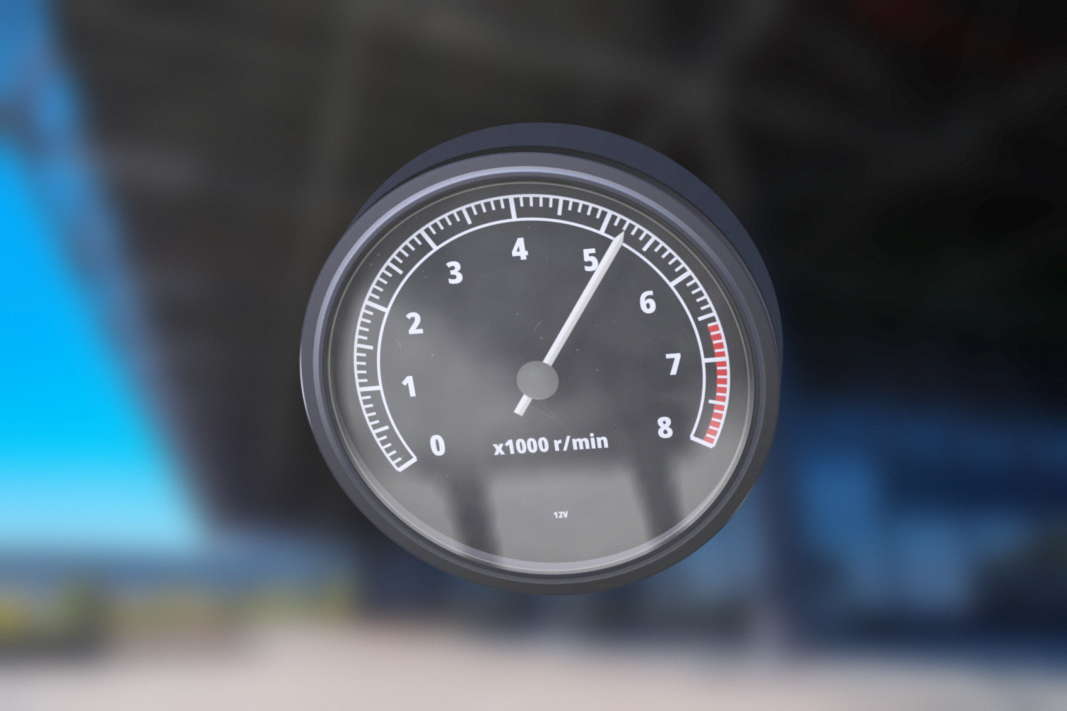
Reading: rpm 5200
